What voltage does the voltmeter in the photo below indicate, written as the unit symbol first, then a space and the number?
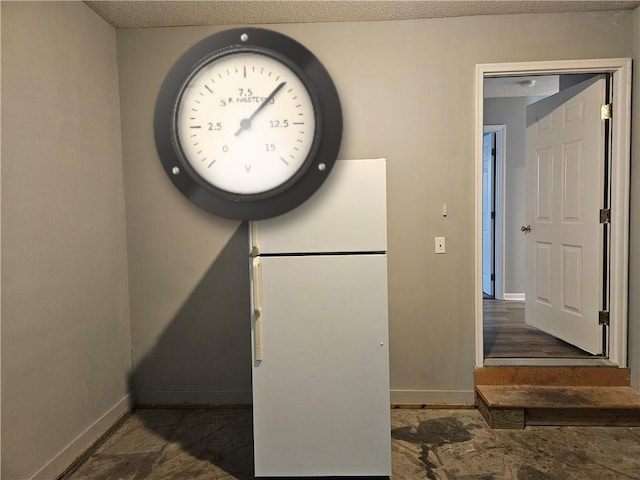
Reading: V 10
